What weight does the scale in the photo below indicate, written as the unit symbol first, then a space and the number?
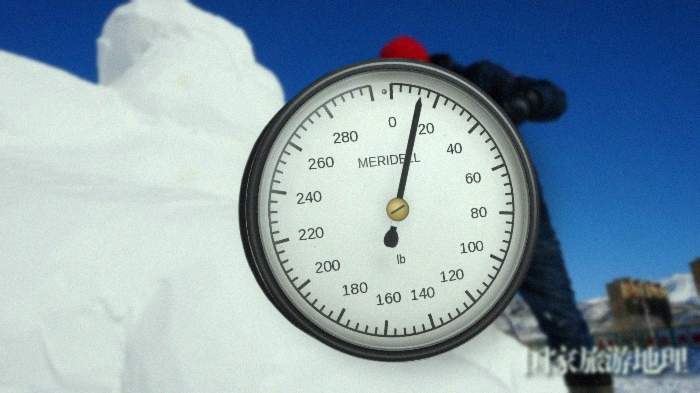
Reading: lb 12
